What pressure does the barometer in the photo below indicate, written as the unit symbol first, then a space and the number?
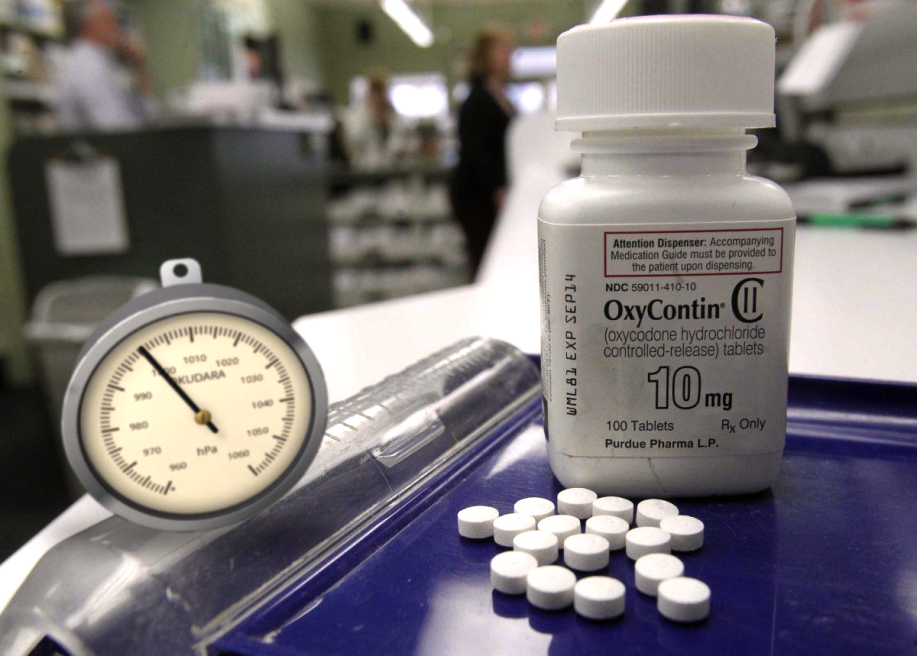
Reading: hPa 1000
